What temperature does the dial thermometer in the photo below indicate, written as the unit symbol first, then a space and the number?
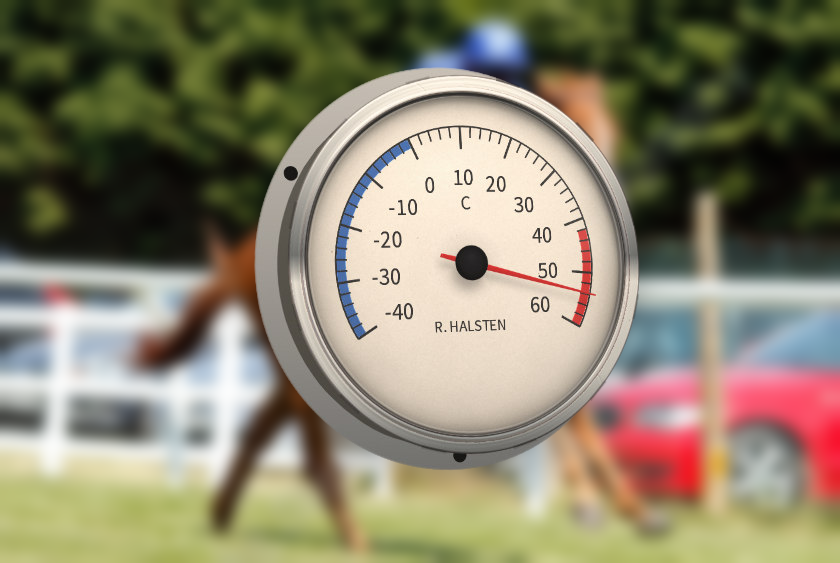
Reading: °C 54
